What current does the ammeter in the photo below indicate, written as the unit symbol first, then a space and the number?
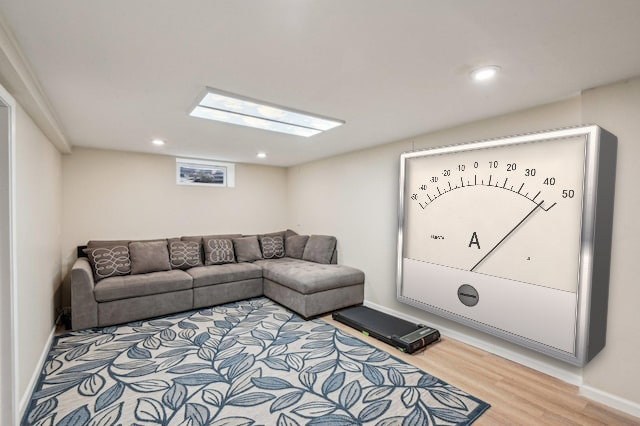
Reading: A 45
